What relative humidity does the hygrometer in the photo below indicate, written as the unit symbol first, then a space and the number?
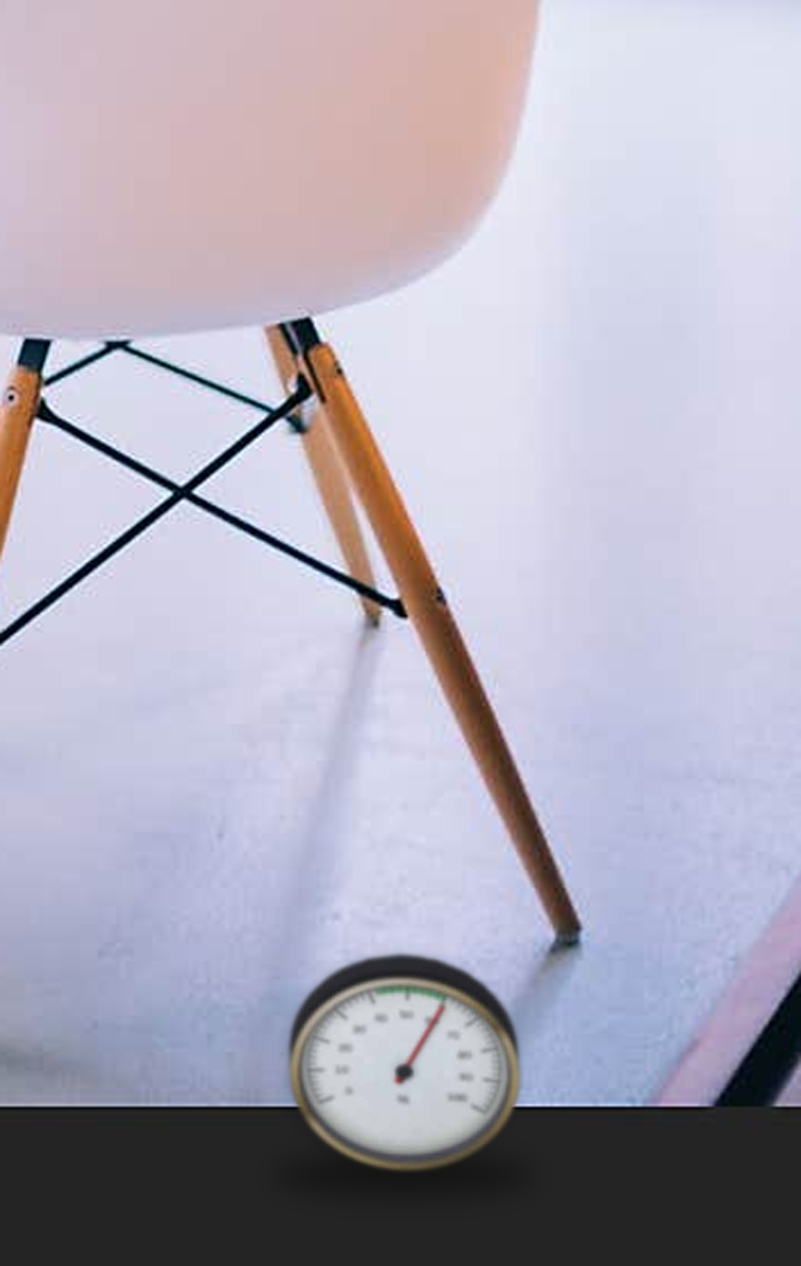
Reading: % 60
